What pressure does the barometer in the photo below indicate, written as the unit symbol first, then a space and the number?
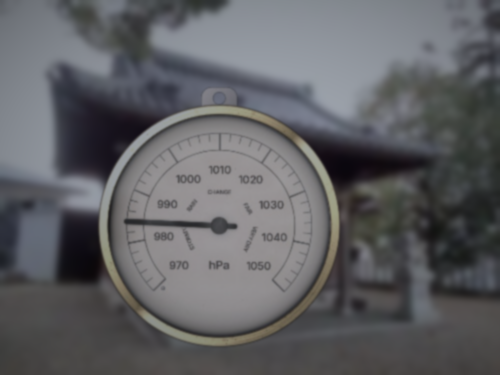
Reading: hPa 984
